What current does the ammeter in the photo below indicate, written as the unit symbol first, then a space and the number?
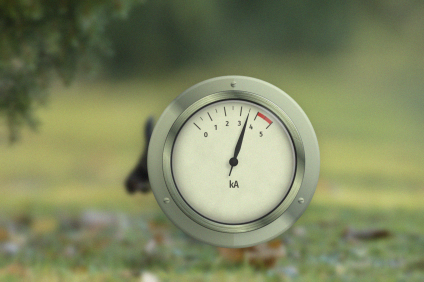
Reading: kA 3.5
